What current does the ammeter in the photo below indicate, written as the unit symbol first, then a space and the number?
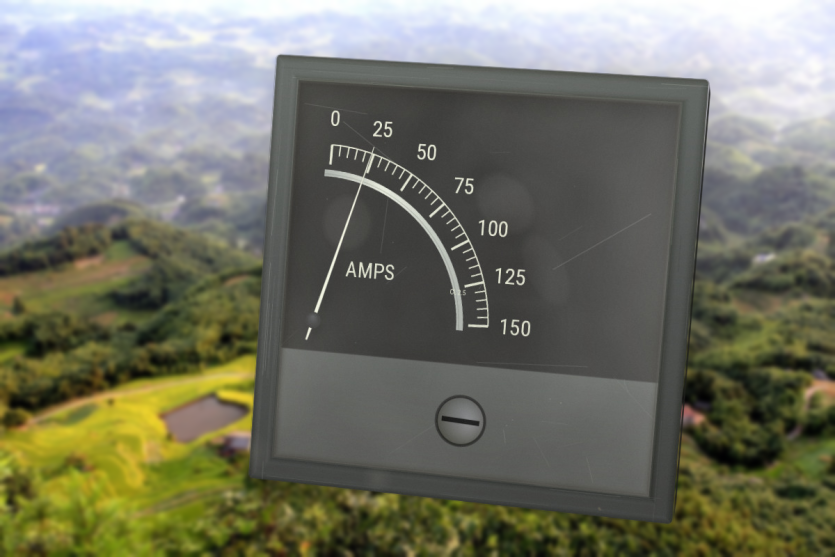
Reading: A 25
